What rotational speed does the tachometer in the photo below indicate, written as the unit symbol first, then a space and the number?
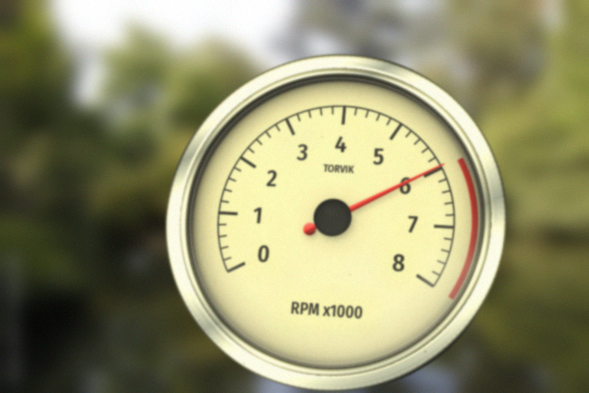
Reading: rpm 6000
